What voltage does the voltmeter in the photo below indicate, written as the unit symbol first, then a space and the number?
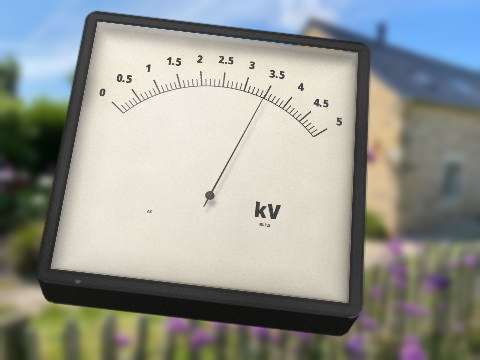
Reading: kV 3.5
